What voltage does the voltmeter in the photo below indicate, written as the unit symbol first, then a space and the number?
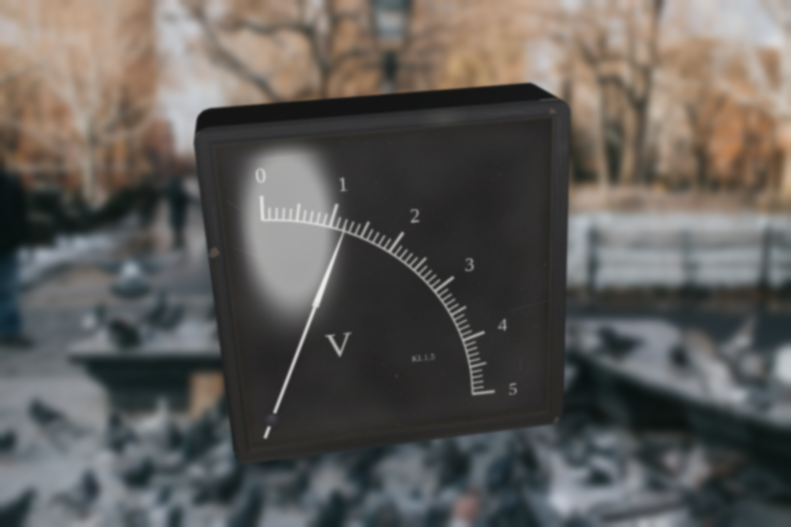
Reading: V 1.2
